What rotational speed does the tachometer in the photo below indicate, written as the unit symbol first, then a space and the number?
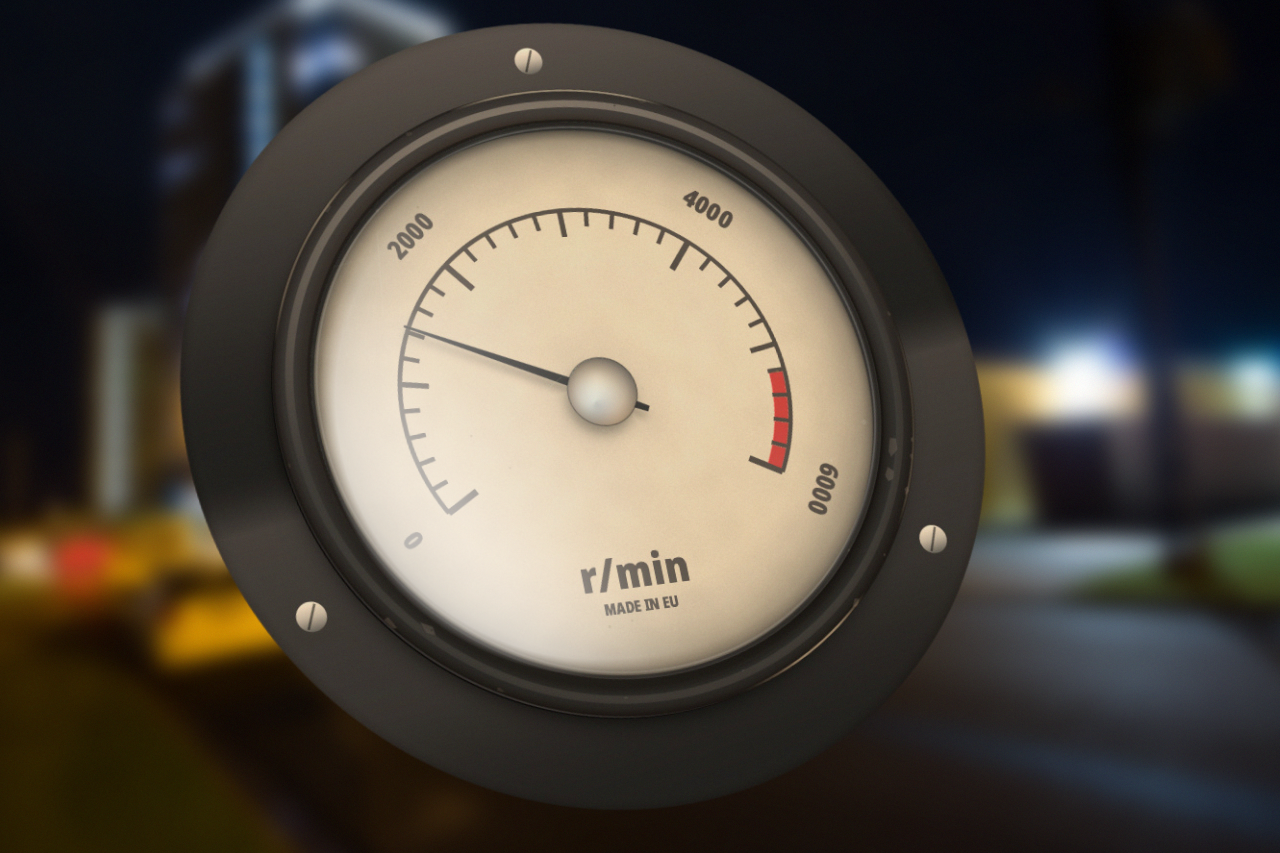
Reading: rpm 1400
